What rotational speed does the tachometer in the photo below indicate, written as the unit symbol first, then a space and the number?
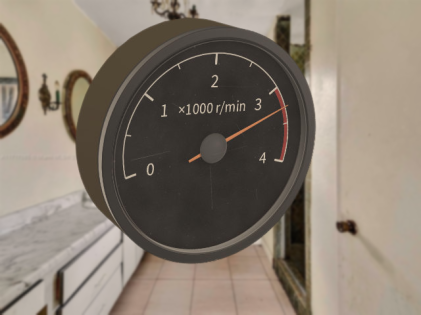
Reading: rpm 3250
